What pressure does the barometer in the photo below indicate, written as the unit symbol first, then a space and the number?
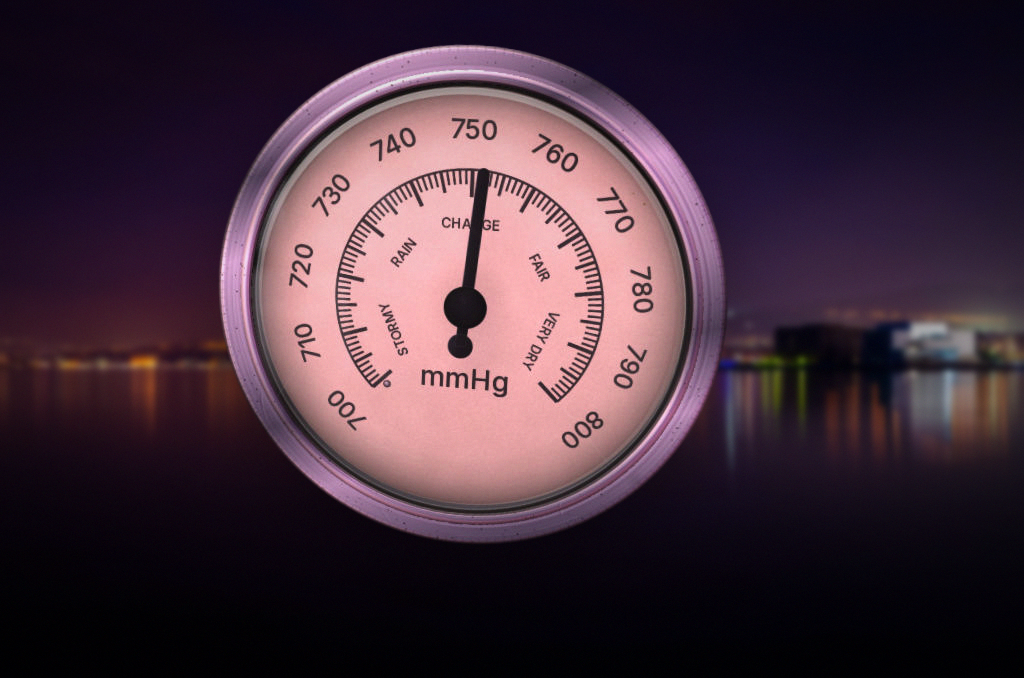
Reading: mmHg 752
